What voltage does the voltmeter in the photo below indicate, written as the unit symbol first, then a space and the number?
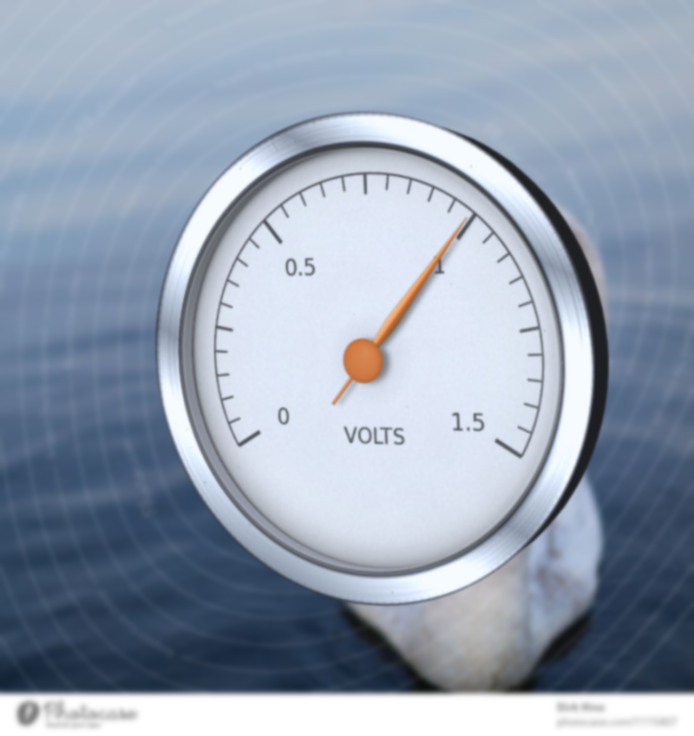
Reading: V 1
